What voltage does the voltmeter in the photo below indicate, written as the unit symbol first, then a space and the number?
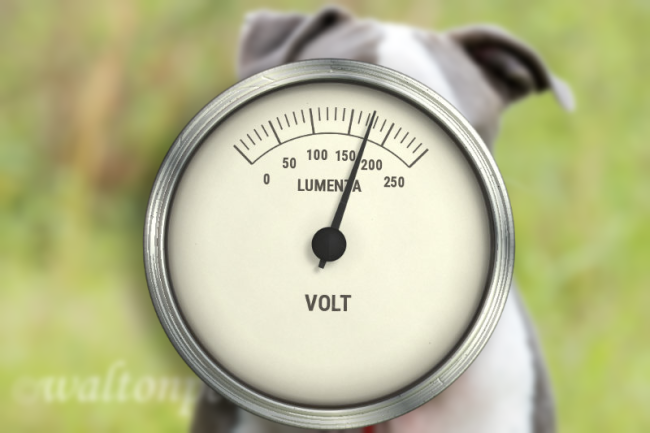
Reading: V 175
